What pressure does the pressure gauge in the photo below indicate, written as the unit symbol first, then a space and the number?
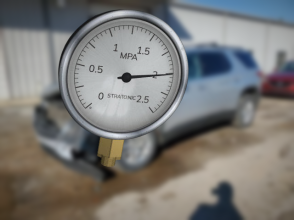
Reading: MPa 2
